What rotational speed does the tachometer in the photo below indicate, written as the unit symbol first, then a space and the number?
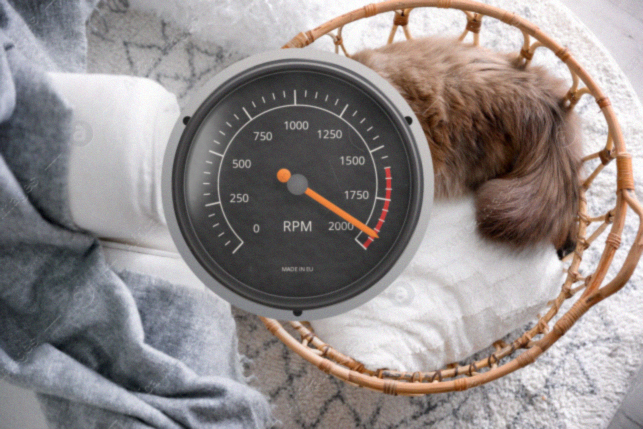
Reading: rpm 1925
